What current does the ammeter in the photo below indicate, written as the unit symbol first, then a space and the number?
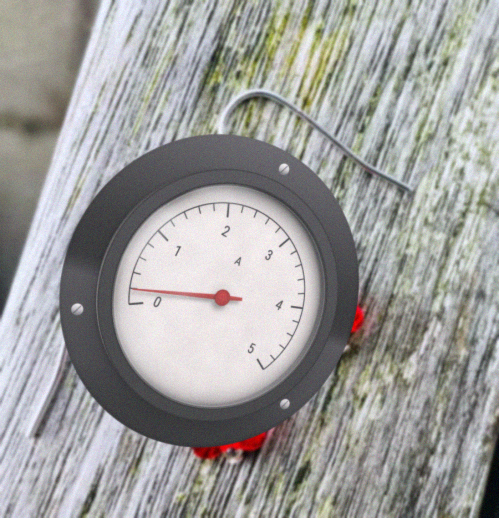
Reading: A 0.2
